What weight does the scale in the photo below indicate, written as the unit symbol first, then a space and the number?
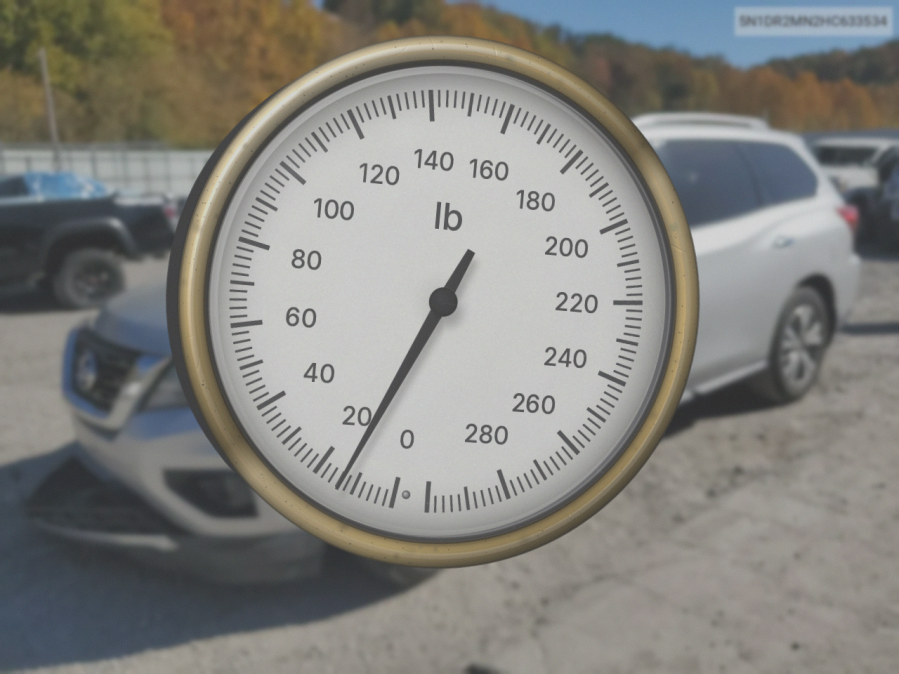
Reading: lb 14
